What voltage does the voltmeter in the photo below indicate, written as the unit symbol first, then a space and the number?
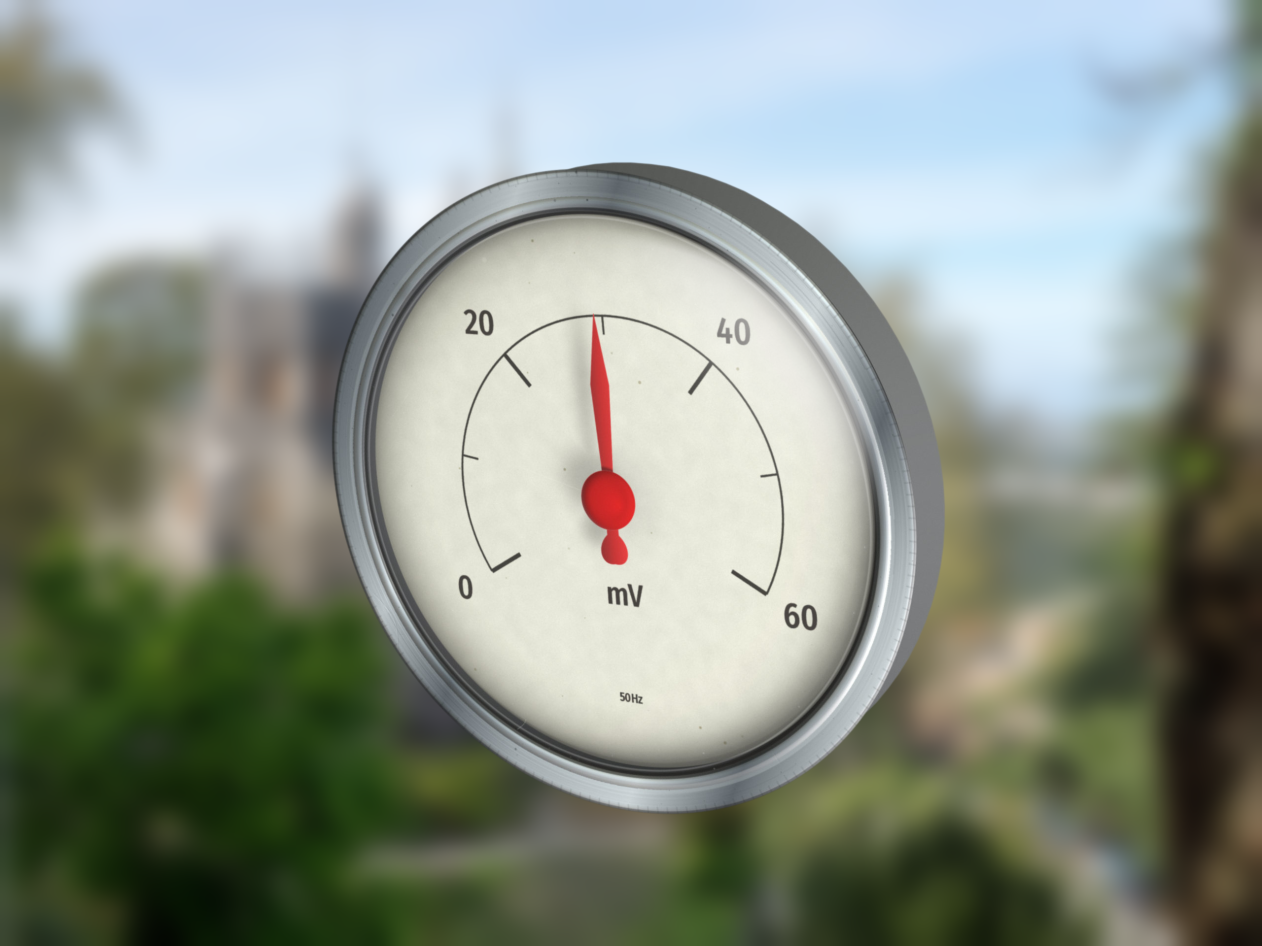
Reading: mV 30
